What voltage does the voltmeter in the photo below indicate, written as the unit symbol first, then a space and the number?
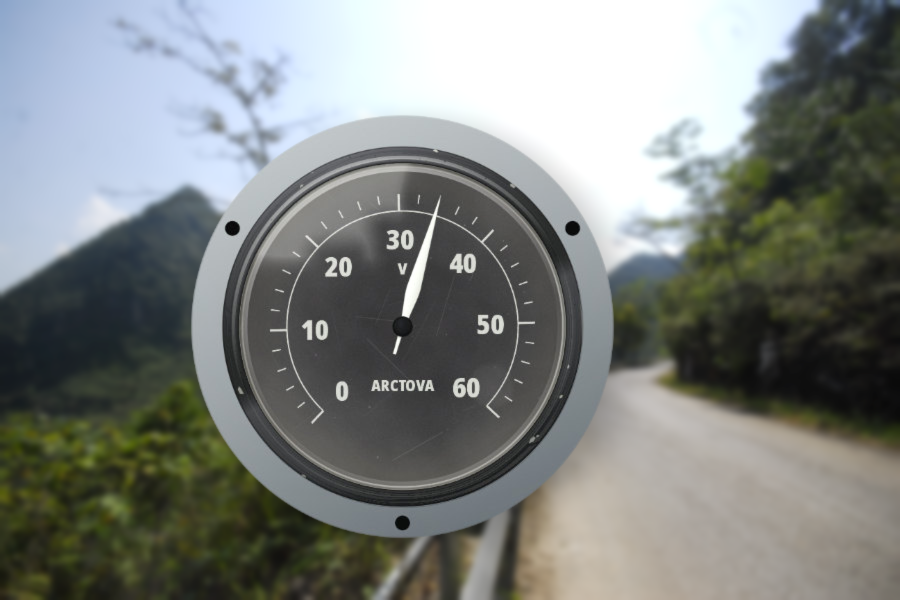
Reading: V 34
